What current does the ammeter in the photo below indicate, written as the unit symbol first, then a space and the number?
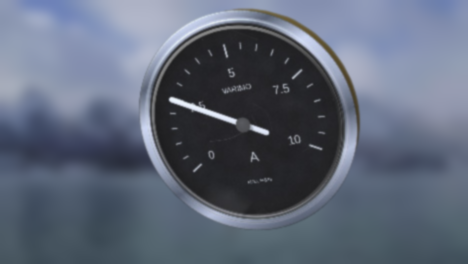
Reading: A 2.5
